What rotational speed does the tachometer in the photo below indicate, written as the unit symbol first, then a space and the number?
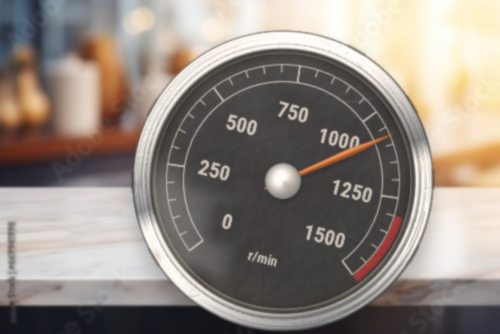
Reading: rpm 1075
